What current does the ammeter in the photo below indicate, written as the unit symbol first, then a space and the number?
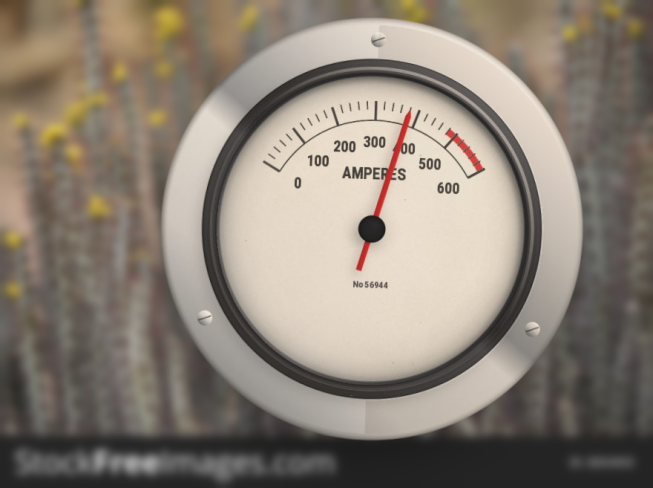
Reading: A 380
